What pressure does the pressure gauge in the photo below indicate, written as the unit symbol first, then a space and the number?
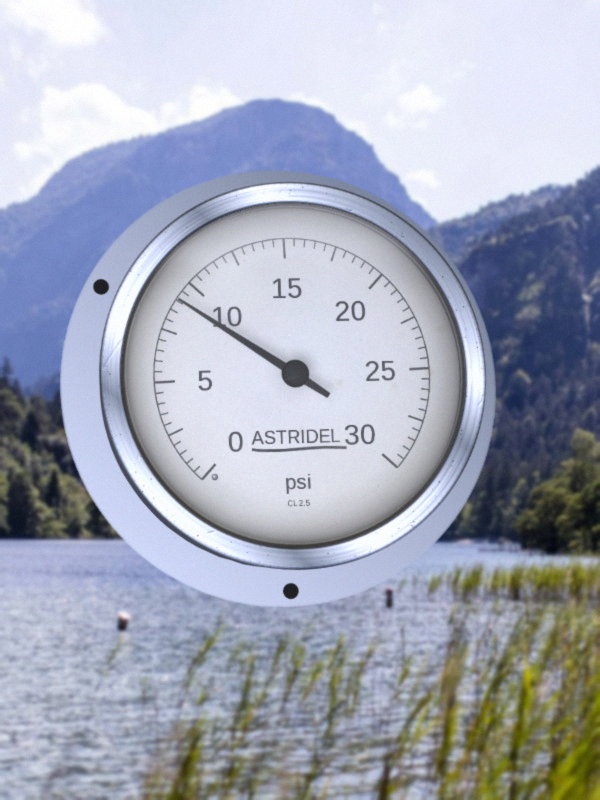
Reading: psi 9
